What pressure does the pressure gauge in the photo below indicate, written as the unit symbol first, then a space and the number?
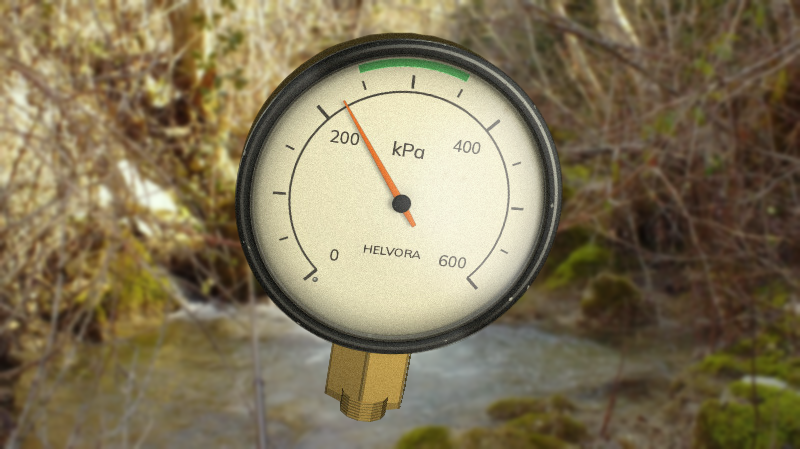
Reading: kPa 225
